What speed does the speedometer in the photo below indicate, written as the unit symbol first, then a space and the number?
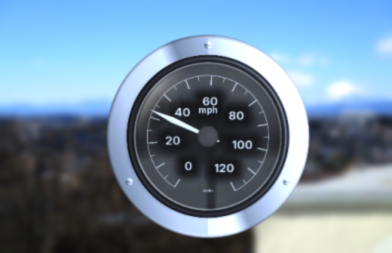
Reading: mph 32.5
